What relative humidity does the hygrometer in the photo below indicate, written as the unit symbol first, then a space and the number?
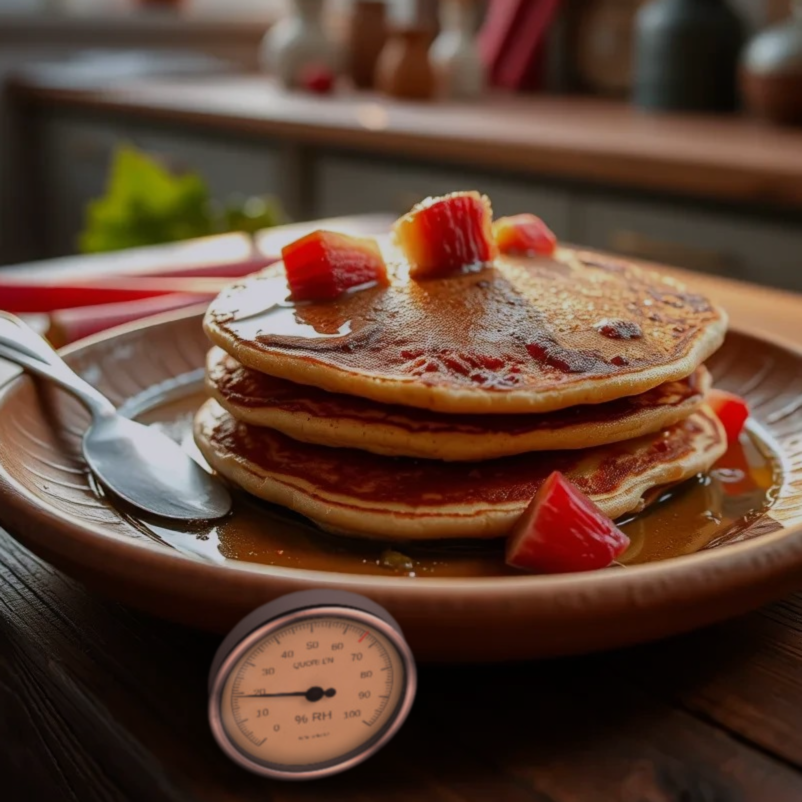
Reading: % 20
